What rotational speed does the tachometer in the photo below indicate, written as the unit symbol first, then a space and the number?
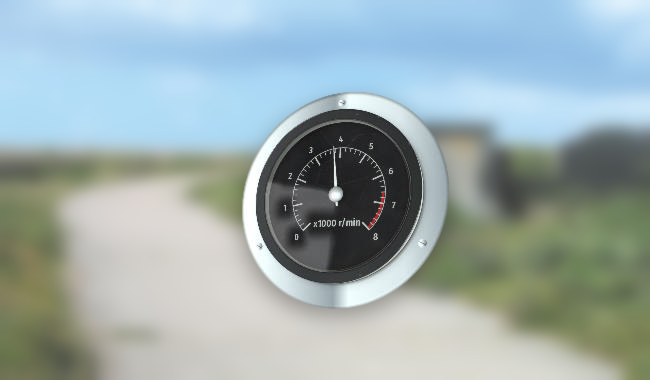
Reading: rpm 3800
